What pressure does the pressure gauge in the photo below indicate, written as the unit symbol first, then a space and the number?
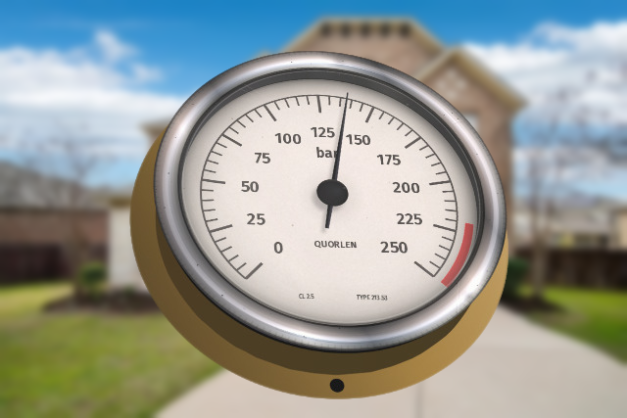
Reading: bar 137.5
